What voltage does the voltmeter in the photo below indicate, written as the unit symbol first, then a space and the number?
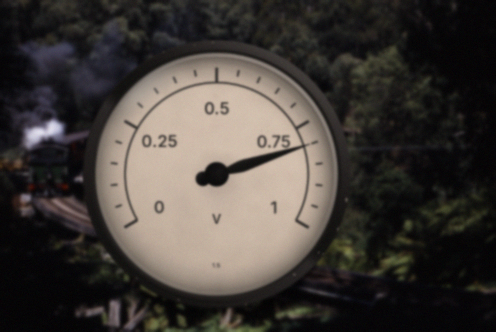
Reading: V 0.8
